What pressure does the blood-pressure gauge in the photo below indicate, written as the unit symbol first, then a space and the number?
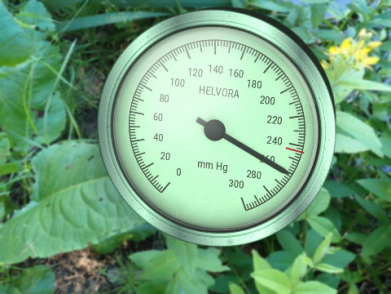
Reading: mmHg 260
